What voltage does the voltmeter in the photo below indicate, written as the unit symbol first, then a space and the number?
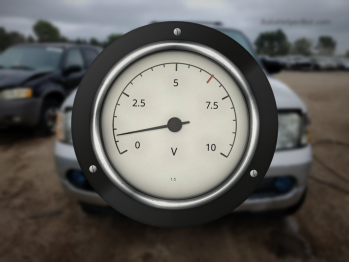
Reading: V 0.75
